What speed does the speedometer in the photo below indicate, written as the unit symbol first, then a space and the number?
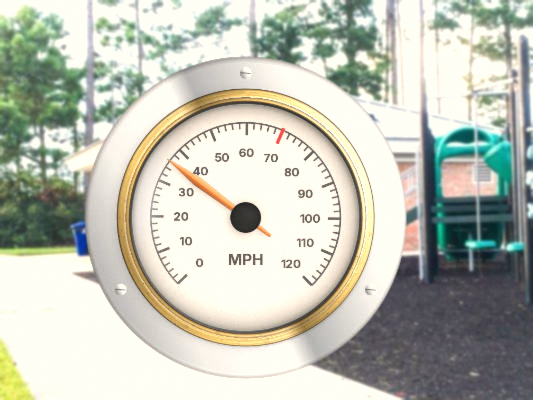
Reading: mph 36
